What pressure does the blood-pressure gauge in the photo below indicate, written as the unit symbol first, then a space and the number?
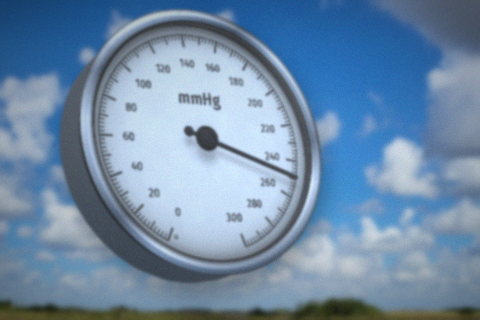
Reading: mmHg 250
